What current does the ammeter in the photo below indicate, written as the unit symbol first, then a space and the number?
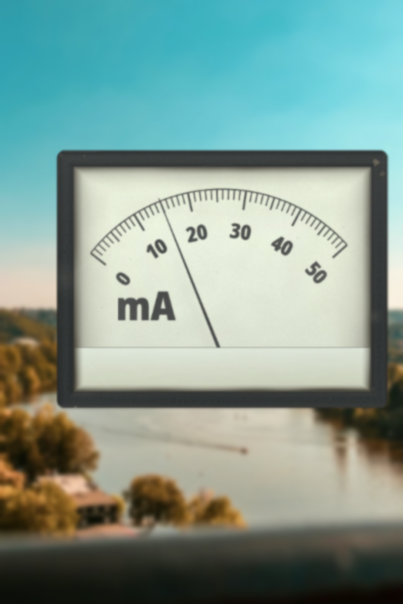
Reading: mA 15
